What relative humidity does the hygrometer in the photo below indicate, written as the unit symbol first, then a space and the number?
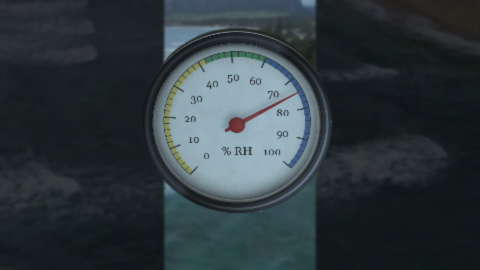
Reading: % 74
